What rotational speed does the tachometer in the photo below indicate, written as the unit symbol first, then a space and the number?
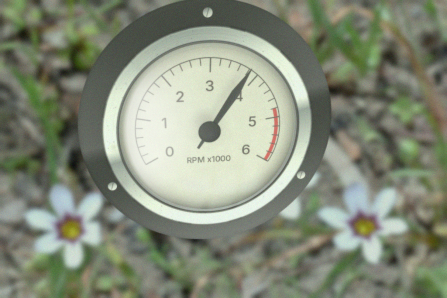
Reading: rpm 3800
